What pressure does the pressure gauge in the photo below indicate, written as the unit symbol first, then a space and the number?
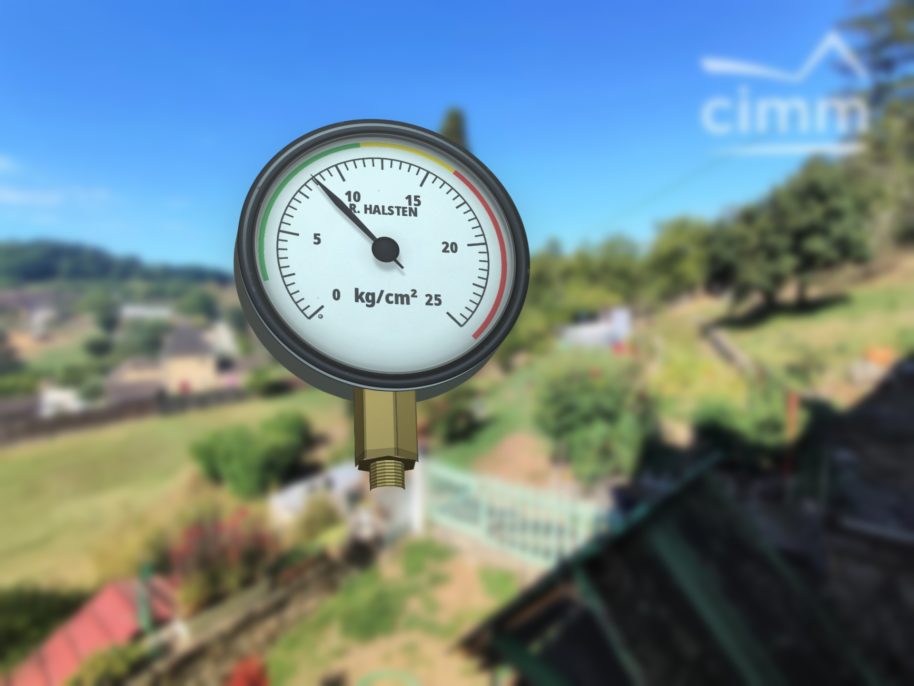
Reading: kg/cm² 8.5
